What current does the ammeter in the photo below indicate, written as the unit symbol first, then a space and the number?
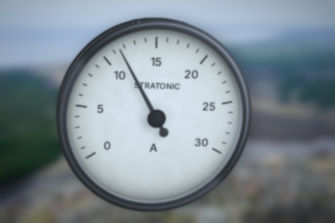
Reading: A 11.5
